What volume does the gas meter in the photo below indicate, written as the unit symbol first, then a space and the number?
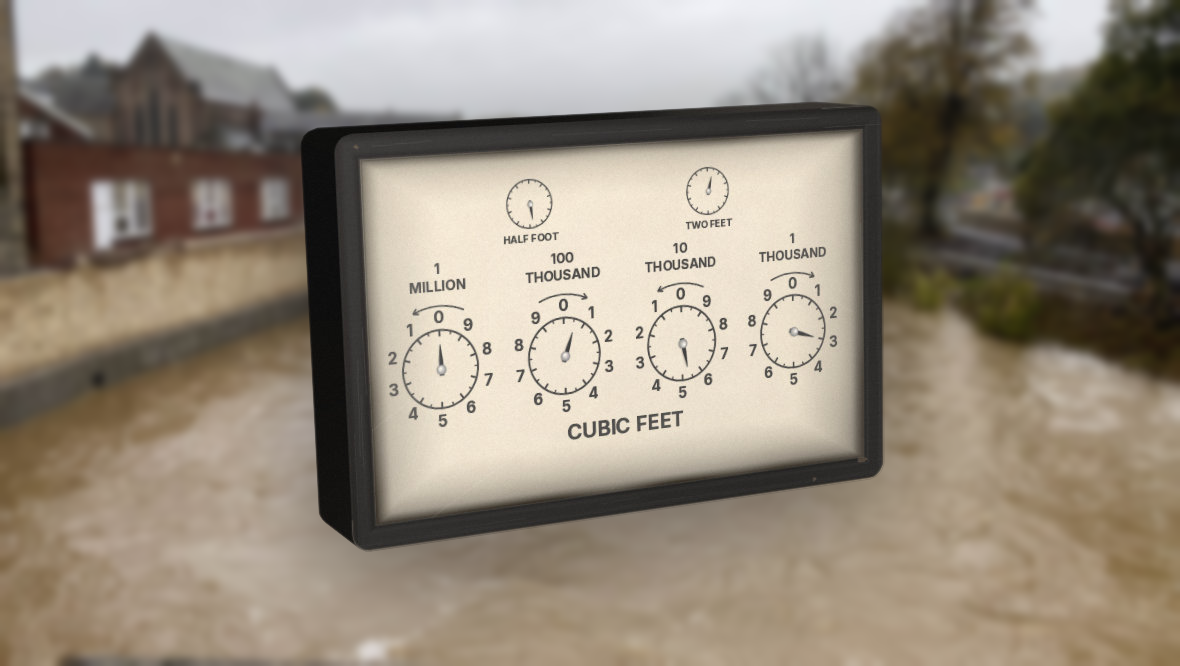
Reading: ft³ 5300
